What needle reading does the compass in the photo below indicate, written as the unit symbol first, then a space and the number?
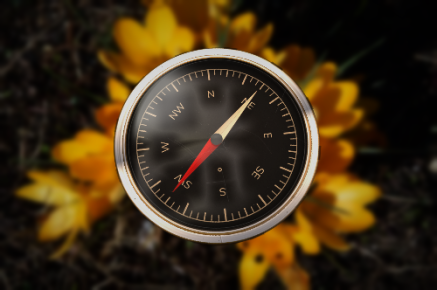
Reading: ° 225
